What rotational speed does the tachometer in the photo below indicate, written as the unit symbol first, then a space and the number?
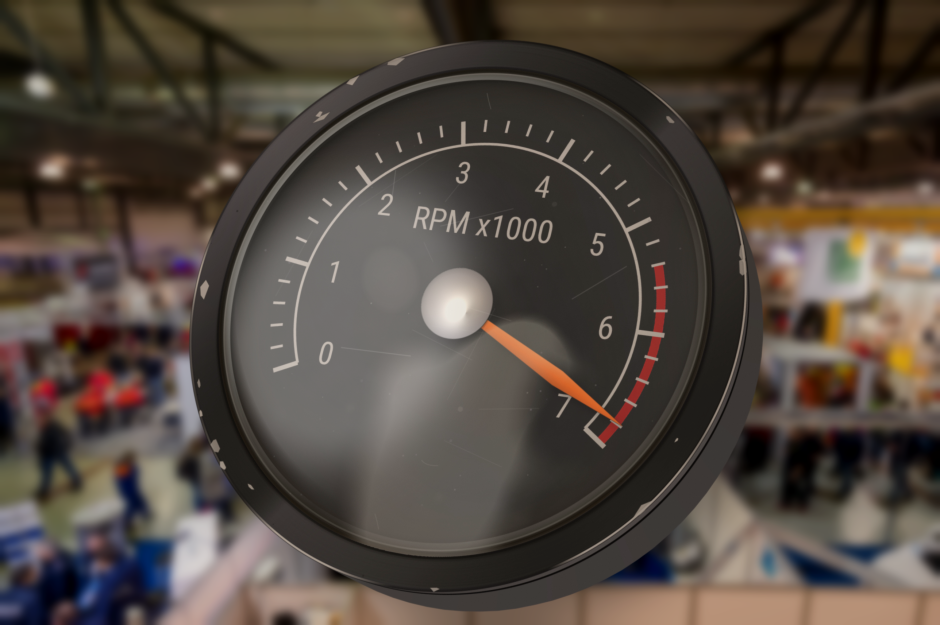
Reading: rpm 6800
